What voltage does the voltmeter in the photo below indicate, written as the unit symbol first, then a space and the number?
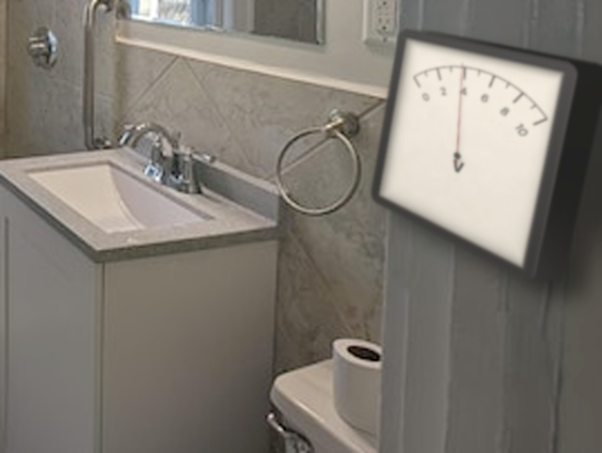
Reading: V 4
